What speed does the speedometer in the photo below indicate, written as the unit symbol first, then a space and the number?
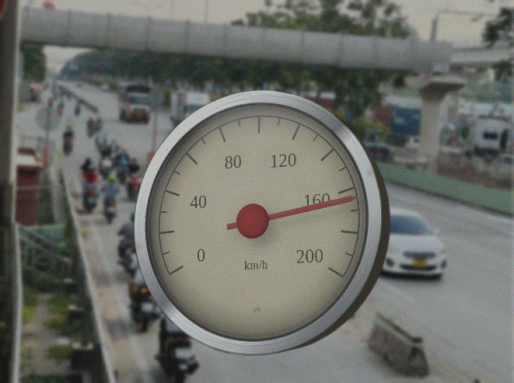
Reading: km/h 165
